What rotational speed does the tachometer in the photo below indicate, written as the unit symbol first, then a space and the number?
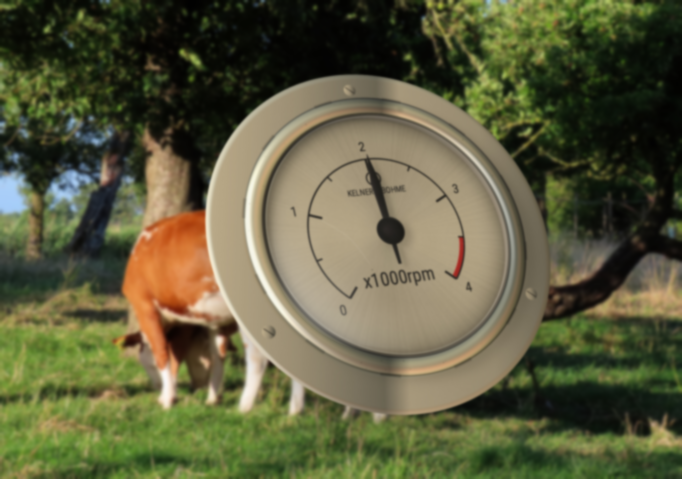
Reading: rpm 2000
